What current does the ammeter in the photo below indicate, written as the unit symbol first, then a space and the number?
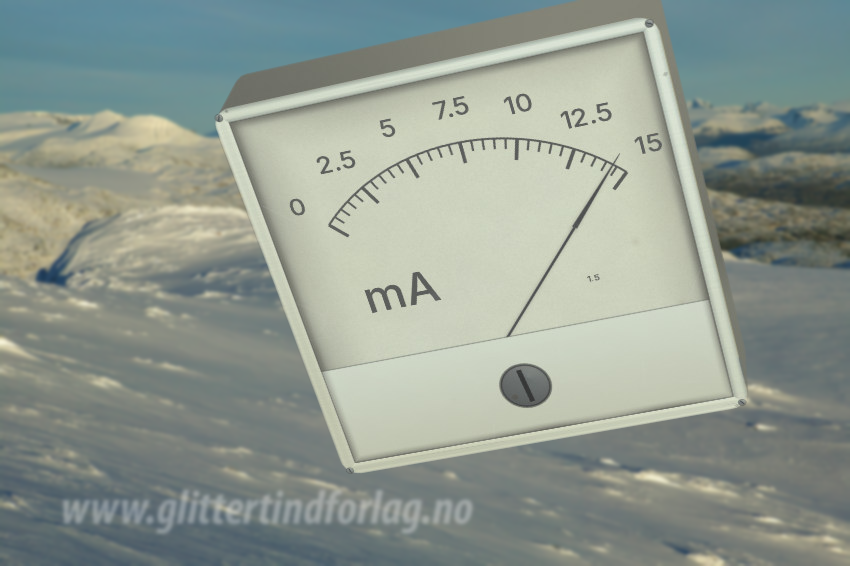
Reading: mA 14.25
